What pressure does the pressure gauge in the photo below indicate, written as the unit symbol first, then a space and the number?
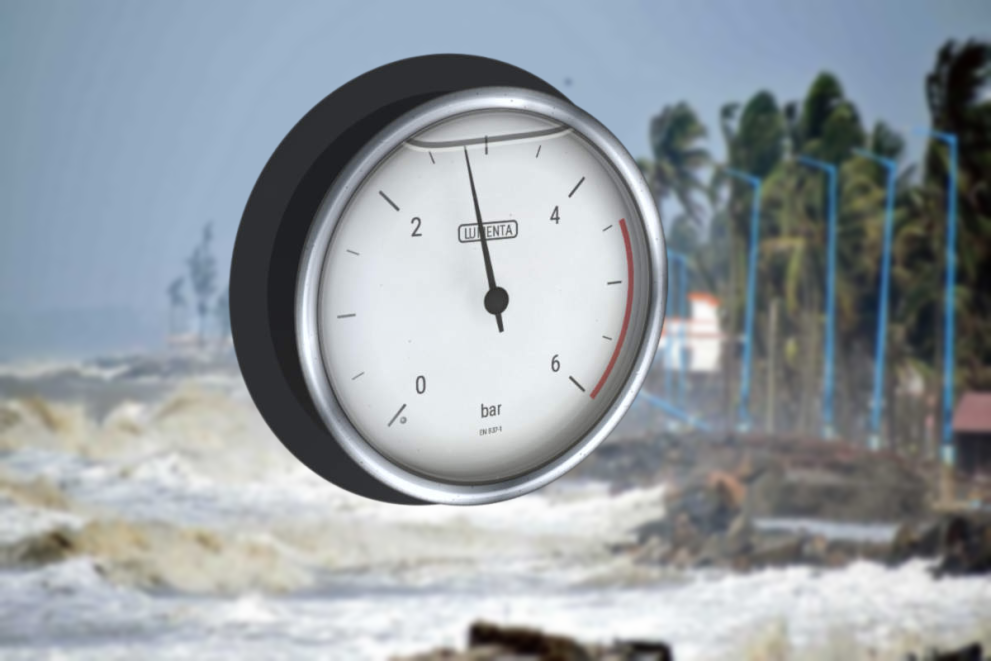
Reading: bar 2.75
